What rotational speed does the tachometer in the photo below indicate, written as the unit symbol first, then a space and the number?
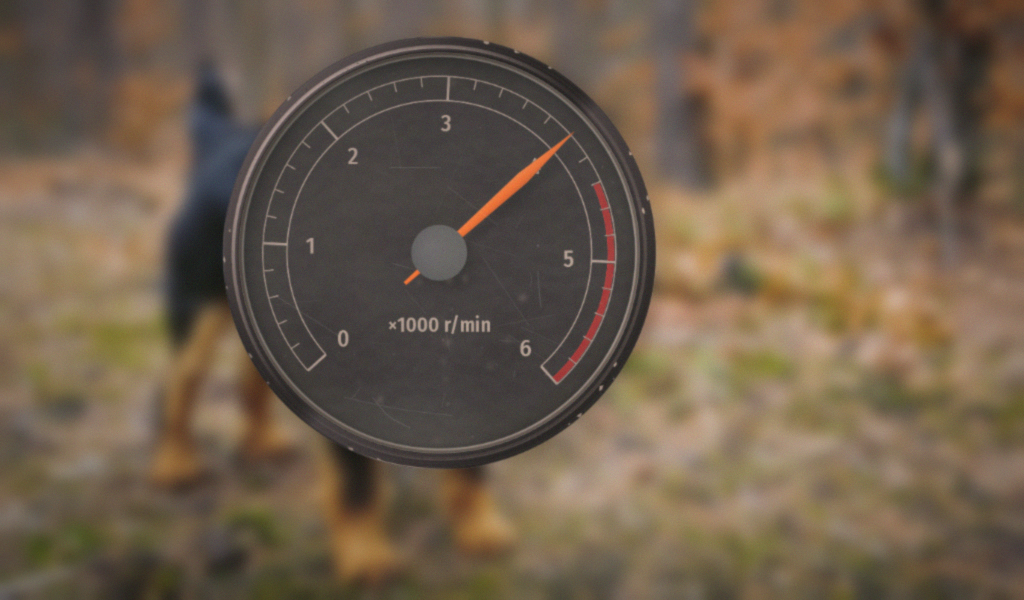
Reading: rpm 4000
